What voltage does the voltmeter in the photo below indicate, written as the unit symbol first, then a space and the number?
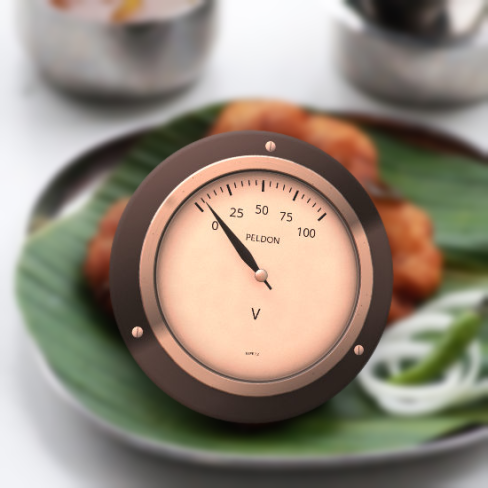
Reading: V 5
